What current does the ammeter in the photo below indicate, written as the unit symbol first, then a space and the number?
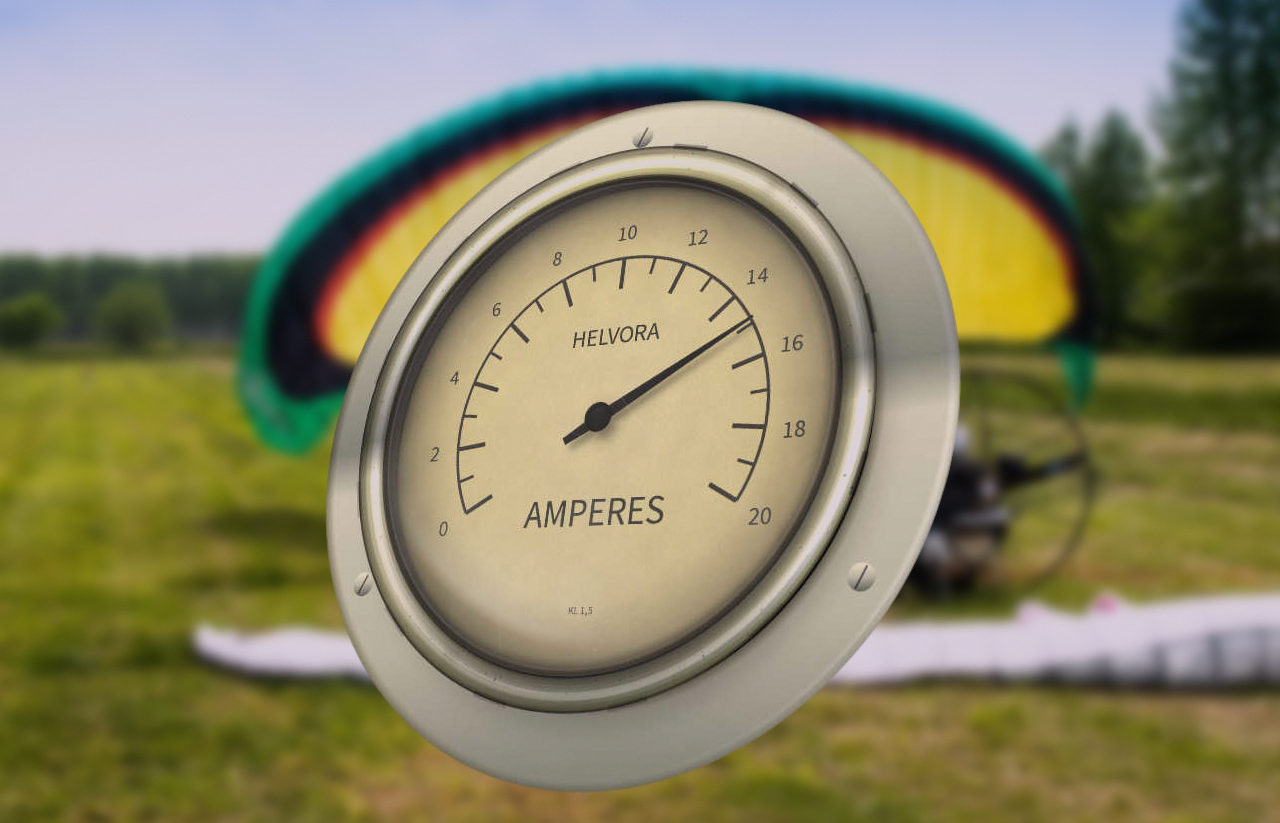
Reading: A 15
